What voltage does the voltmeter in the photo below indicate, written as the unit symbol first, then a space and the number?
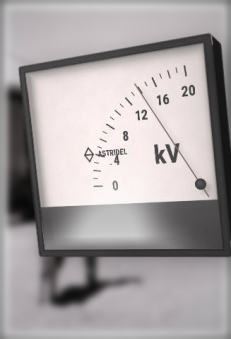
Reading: kV 14
